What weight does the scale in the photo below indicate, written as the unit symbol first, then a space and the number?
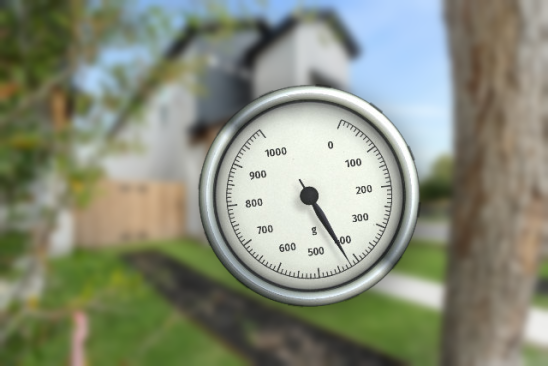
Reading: g 420
